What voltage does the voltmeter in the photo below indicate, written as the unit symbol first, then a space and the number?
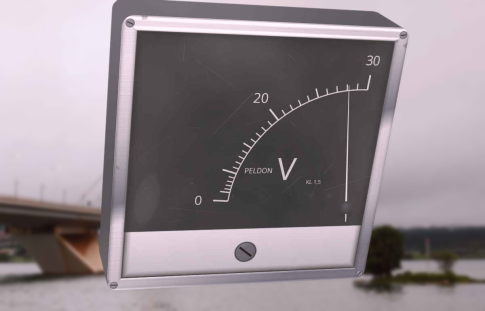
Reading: V 28
